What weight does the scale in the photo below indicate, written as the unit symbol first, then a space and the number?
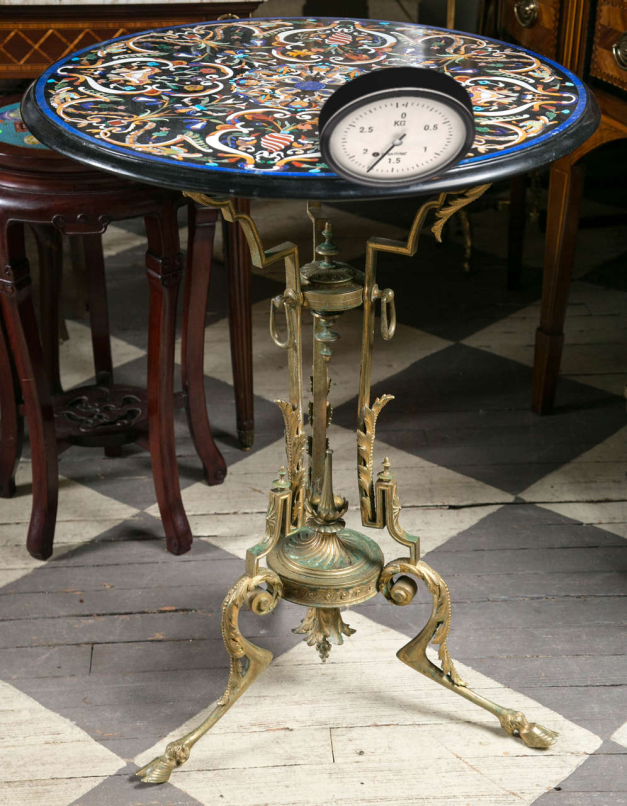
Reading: kg 1.75
